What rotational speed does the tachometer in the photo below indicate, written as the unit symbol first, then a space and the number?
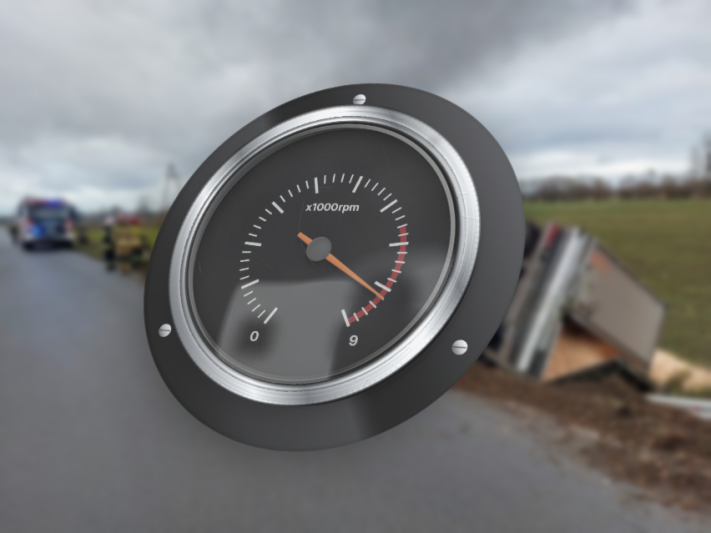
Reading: rpm 8200
